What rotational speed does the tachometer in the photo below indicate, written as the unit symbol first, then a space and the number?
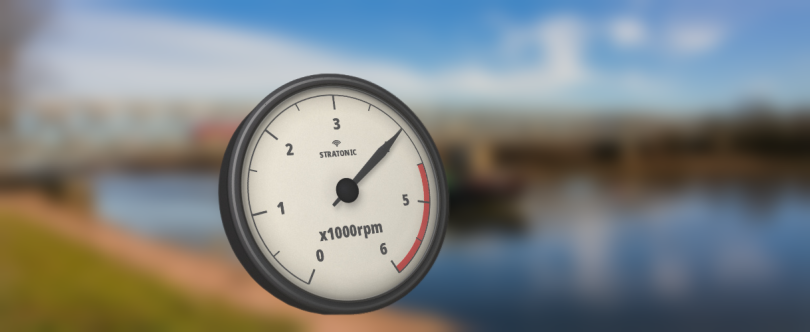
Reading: rpm 4000
